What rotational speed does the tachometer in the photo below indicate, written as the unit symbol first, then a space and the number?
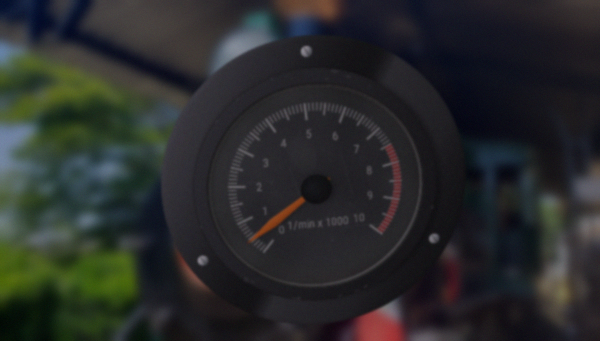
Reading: rpm 500
